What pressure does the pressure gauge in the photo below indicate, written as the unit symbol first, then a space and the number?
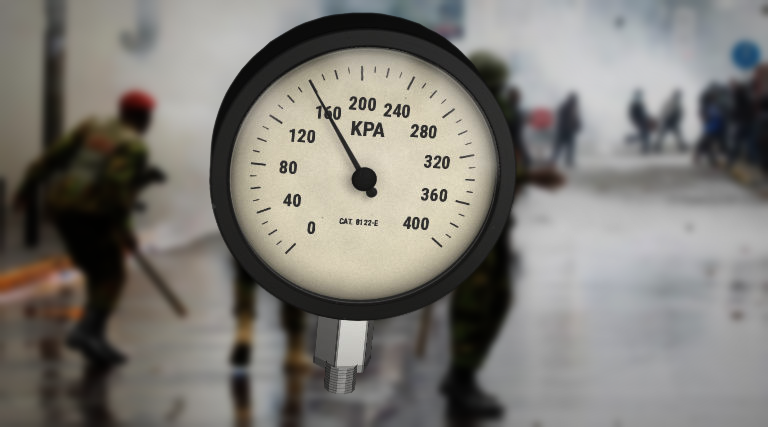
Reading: kPa 160
